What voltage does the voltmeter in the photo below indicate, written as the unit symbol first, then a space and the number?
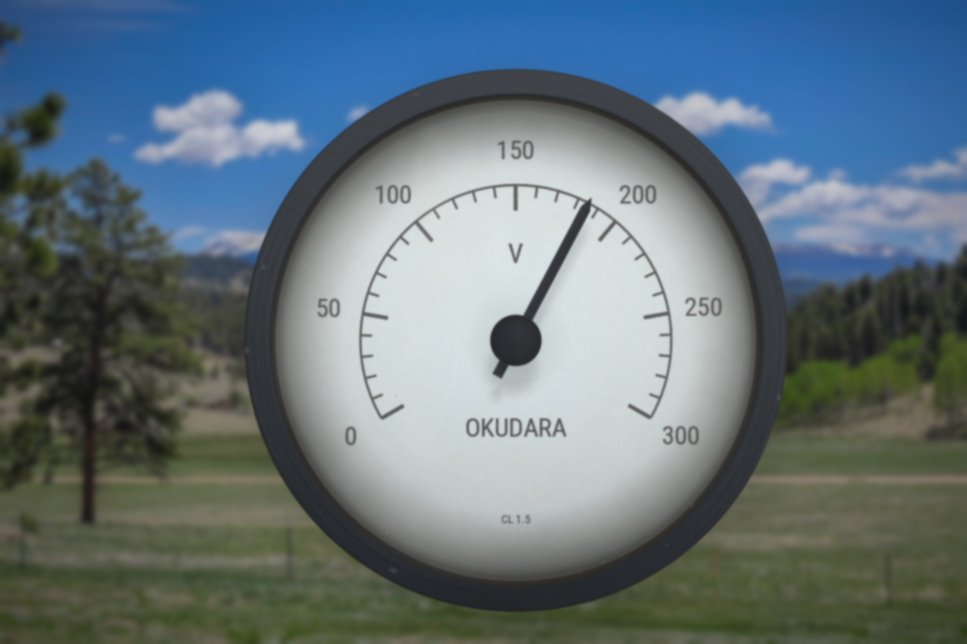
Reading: V 185
